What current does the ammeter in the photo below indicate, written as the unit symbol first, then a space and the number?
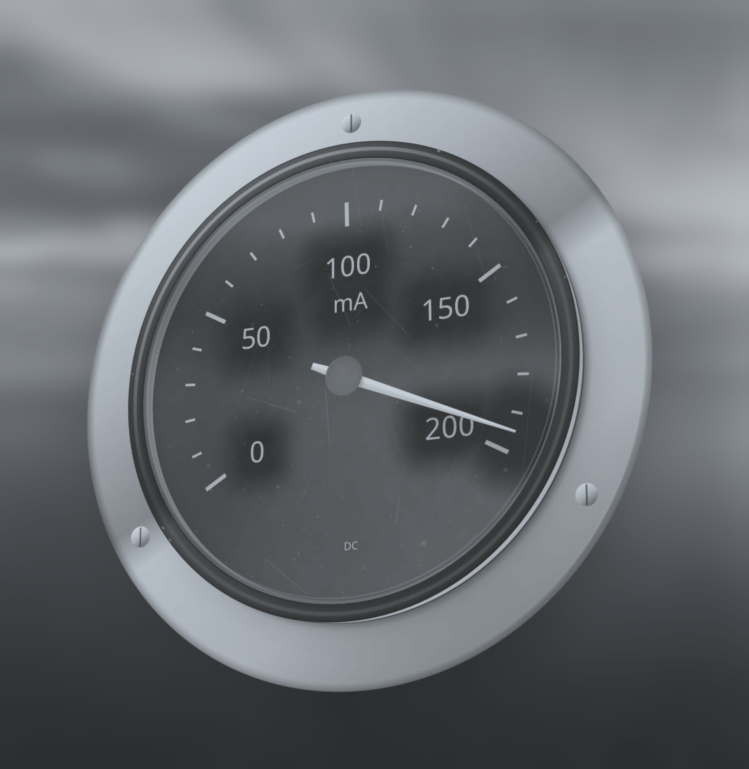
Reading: mA 195
